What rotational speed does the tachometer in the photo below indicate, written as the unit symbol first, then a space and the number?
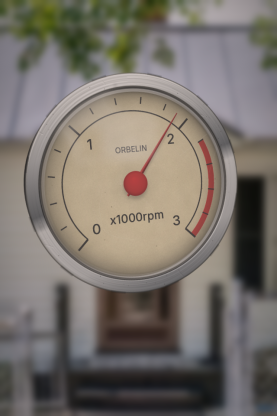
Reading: rpm 1900
